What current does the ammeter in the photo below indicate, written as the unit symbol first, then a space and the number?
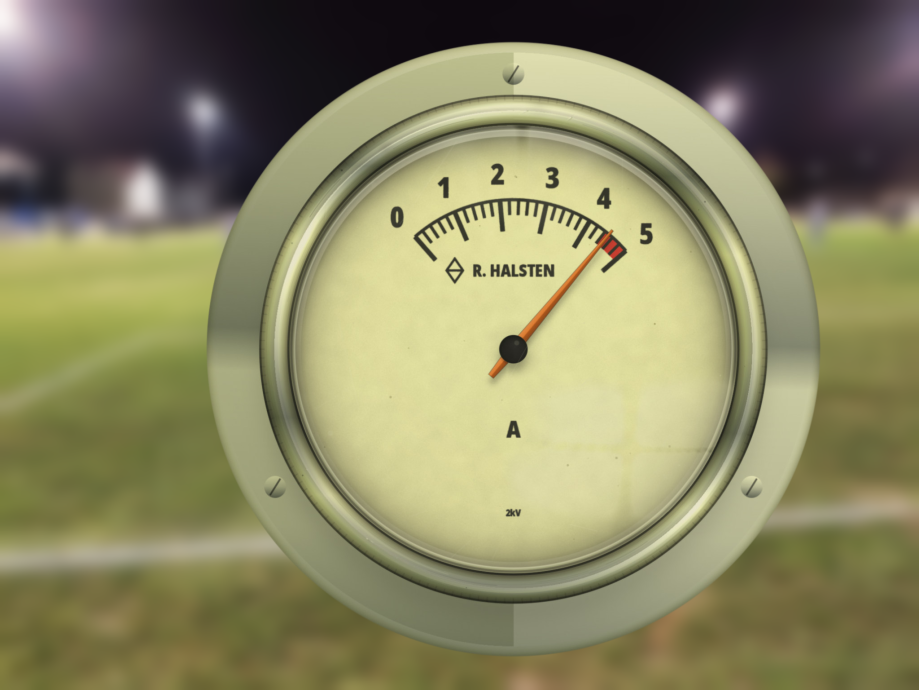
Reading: A 4.5
